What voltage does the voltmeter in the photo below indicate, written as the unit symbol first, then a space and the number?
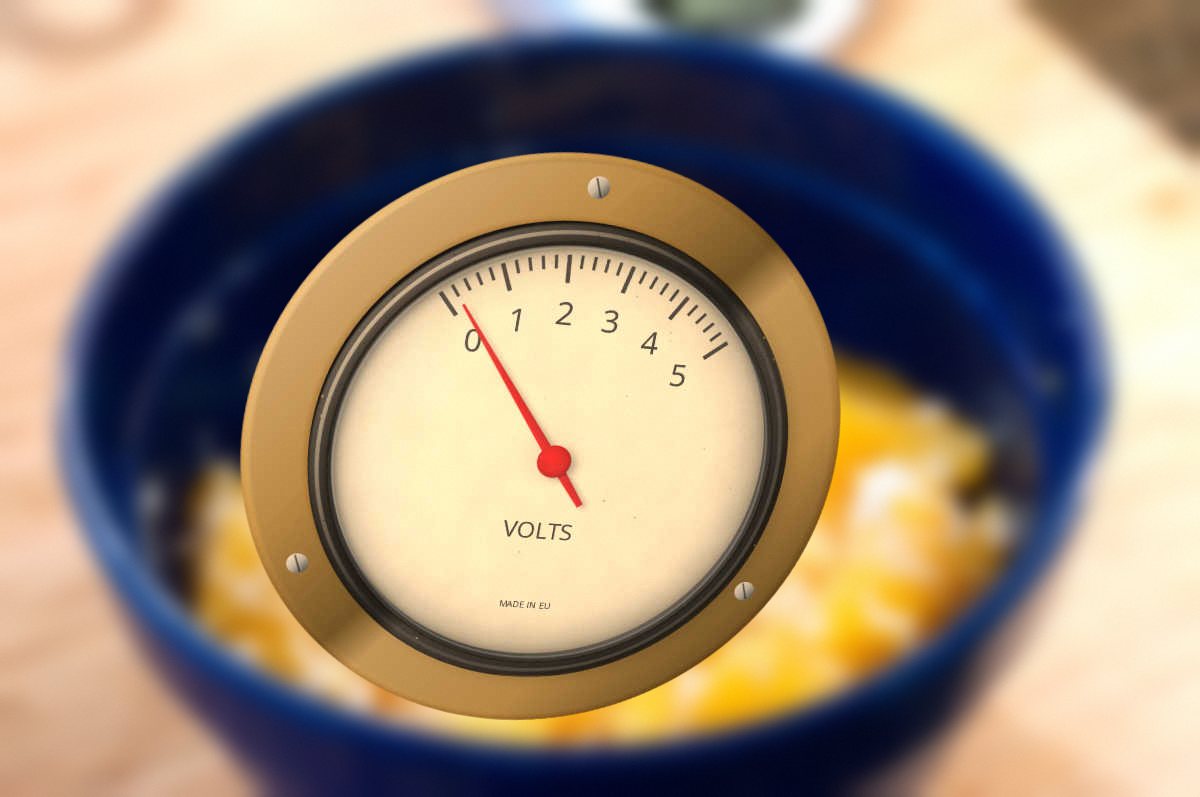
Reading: V 0.2
